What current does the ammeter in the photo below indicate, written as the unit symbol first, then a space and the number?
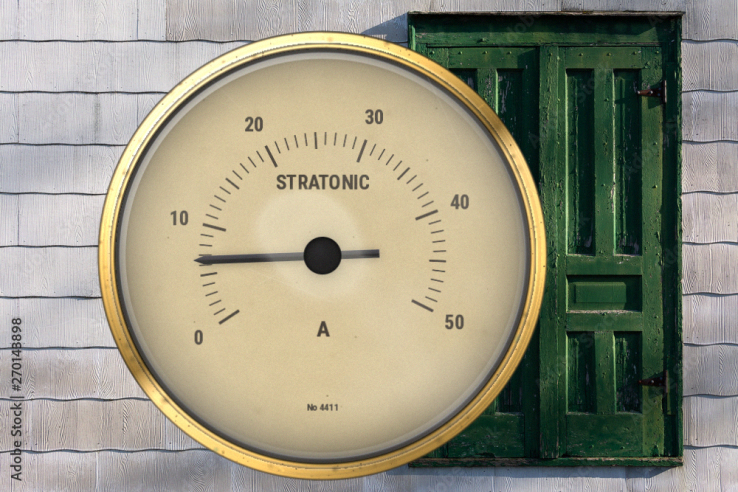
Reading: A 6.5
